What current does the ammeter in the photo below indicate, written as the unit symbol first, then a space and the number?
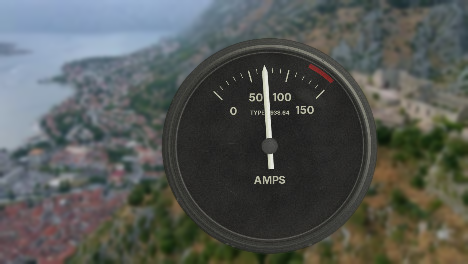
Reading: A 70
